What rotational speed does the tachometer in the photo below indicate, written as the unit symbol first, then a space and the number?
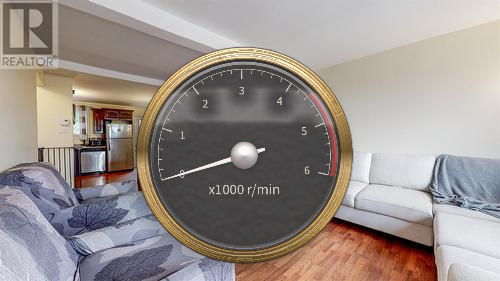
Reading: rpm 0
